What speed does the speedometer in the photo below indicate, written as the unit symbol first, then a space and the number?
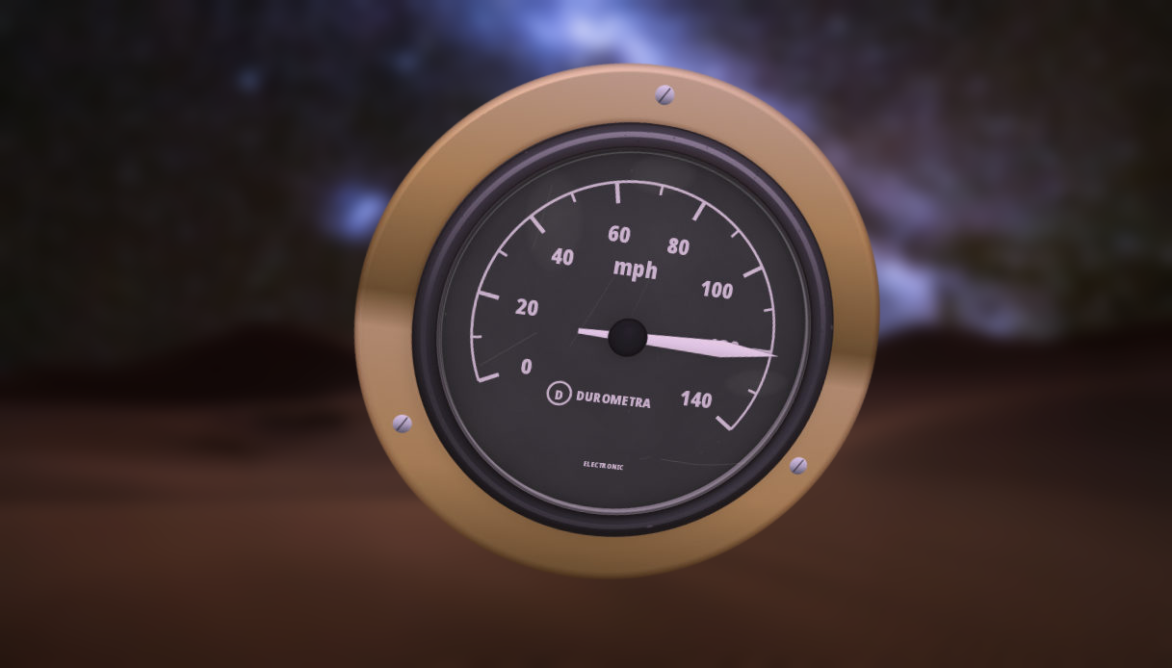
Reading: mph 120
